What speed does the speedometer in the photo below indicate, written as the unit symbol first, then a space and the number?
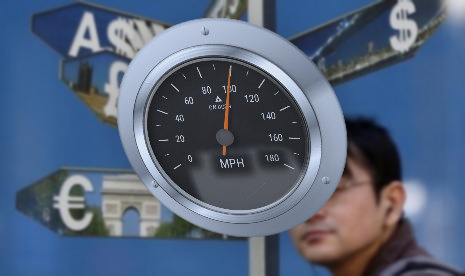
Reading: mph 100
